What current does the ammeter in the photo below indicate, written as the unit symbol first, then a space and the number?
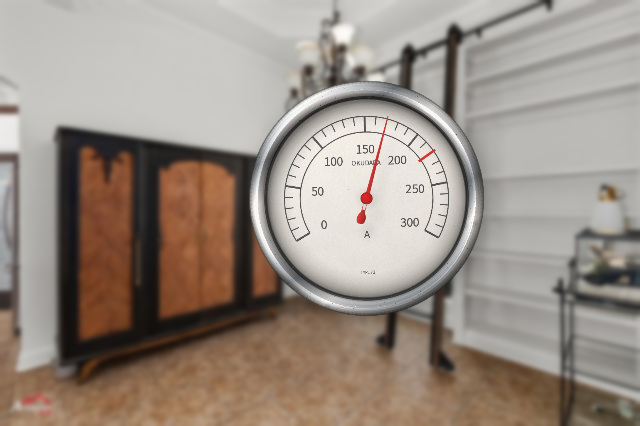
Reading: A 170
